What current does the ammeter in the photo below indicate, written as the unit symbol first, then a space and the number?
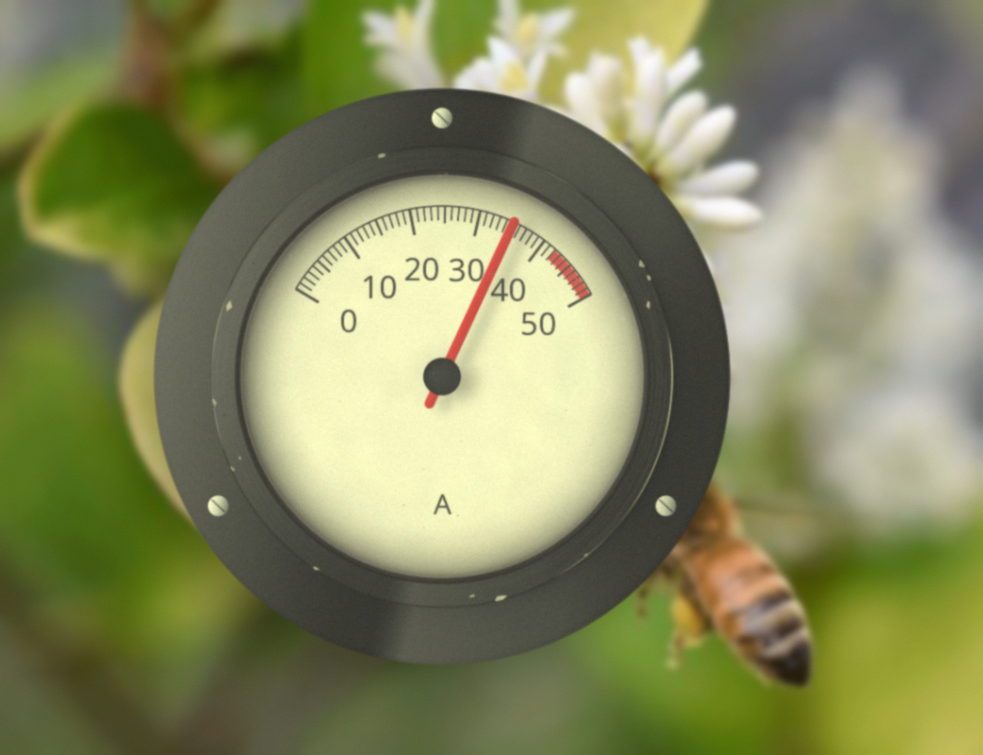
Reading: A 35
